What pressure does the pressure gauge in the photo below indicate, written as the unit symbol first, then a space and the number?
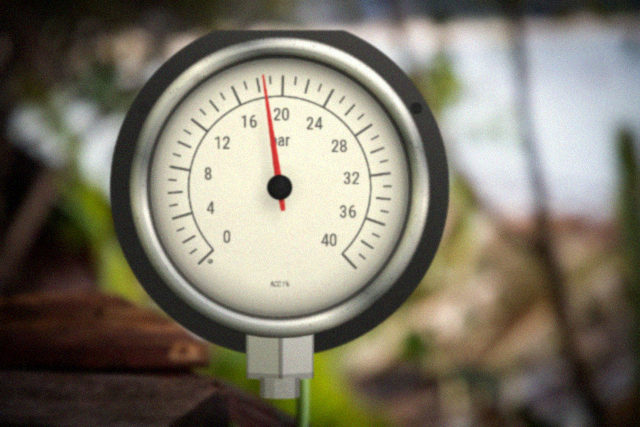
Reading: bar 18.5
